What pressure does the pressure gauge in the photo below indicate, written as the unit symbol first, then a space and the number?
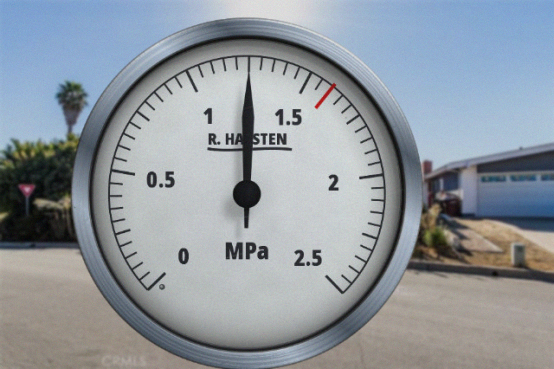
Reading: MPa 1.25
